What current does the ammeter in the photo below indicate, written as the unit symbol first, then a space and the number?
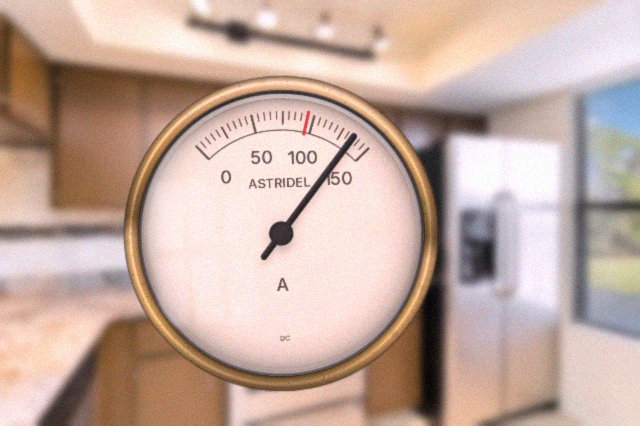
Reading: A 135
